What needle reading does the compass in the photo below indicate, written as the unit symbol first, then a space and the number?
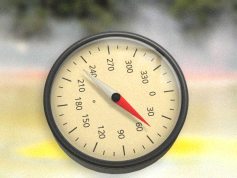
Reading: ° 50
